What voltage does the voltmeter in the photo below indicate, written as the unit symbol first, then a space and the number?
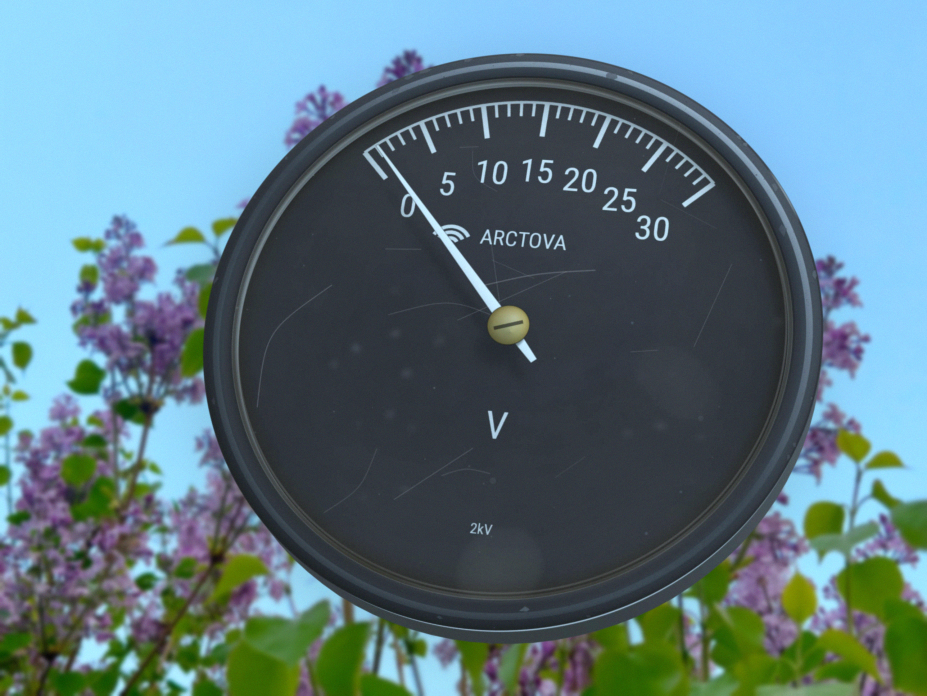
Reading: V 1
